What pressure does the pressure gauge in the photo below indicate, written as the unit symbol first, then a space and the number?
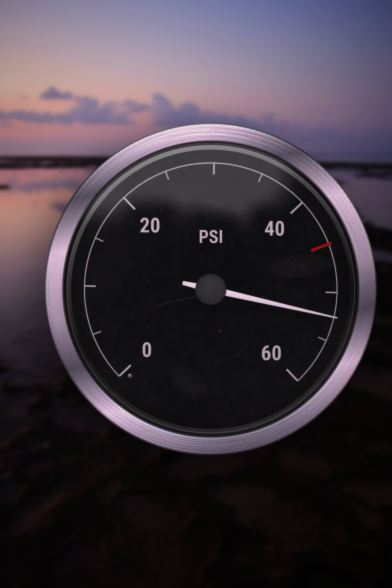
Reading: psi 52.5
